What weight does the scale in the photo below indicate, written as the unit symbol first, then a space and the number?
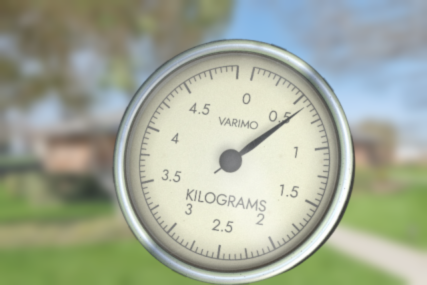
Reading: kg 0.6
